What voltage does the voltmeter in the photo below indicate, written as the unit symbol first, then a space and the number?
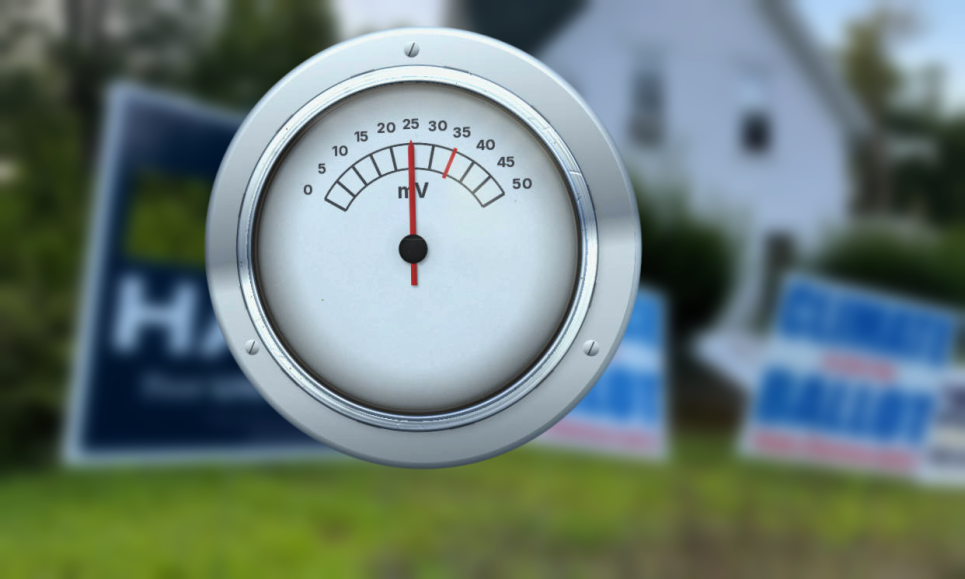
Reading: mV 25
